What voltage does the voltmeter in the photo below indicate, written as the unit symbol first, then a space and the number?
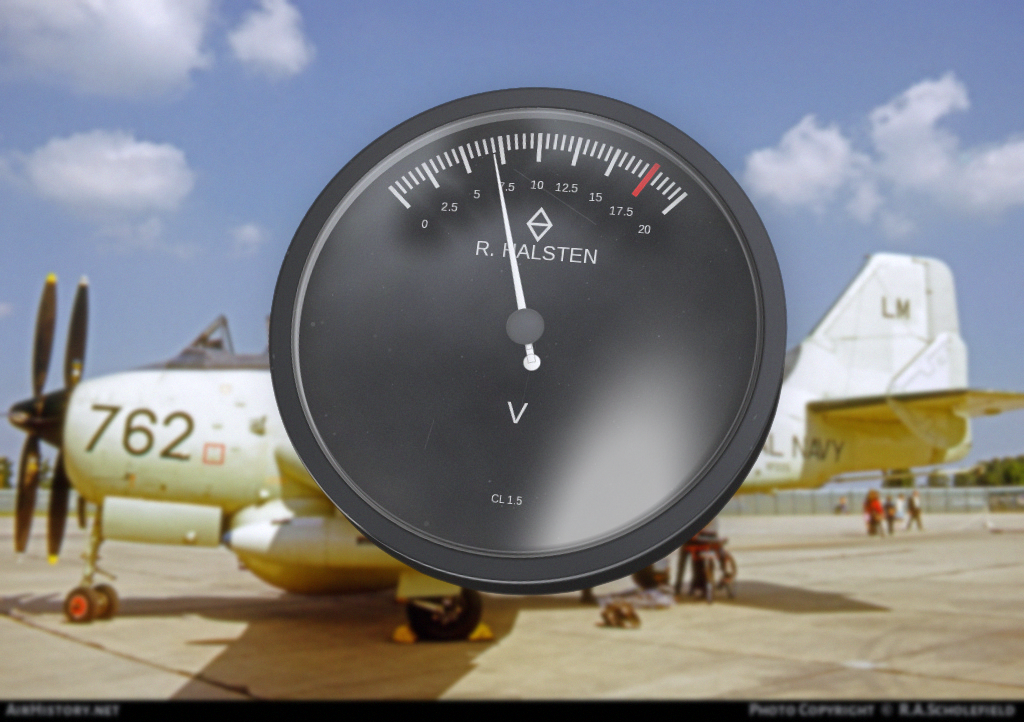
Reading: V 7
